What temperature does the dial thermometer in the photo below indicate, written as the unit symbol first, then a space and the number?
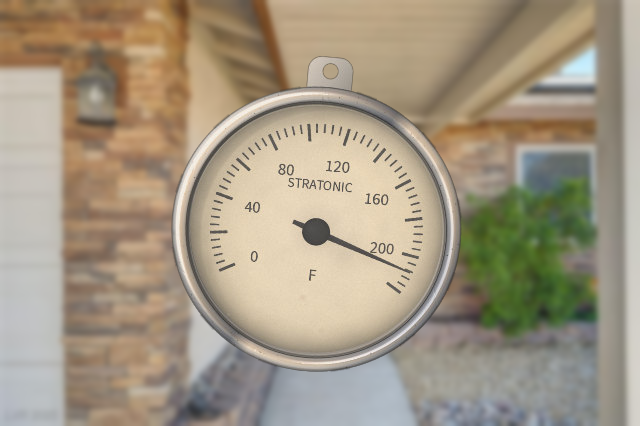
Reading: °F 208
